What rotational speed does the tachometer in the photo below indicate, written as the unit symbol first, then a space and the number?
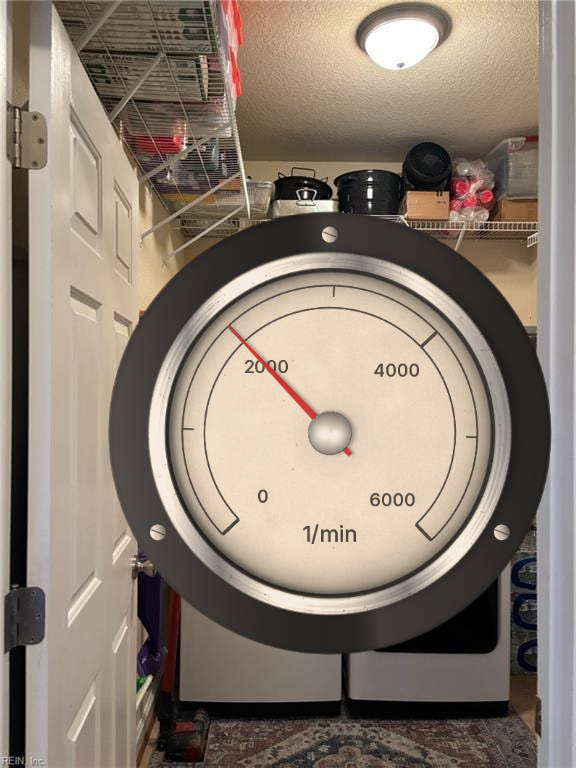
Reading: rpm 2000
